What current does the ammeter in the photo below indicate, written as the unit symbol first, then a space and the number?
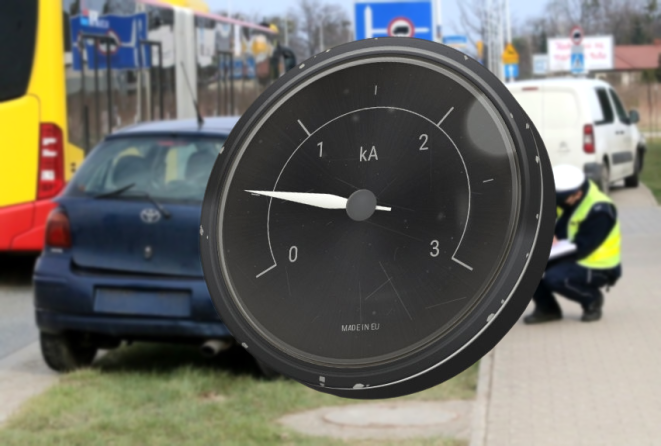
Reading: kA 0.5
